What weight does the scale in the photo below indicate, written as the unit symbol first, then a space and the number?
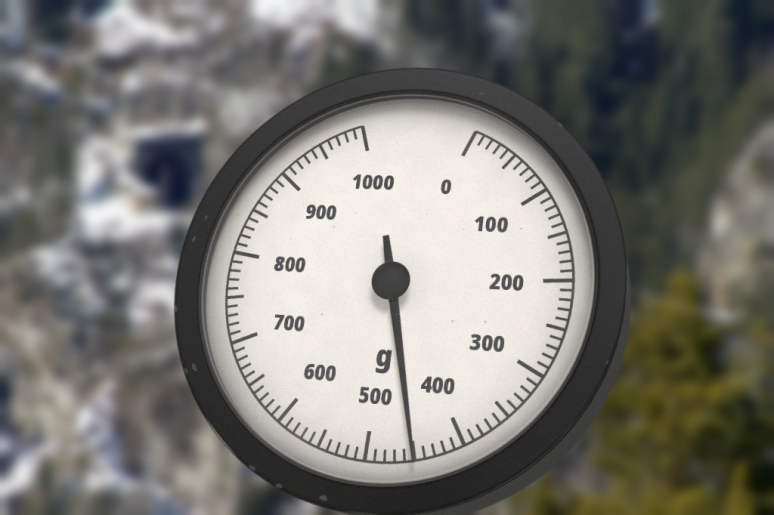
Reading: g 450
